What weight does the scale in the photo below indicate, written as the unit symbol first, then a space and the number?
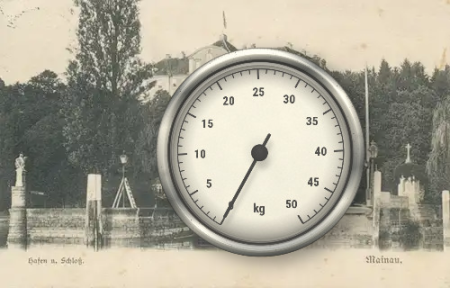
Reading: kg 0
